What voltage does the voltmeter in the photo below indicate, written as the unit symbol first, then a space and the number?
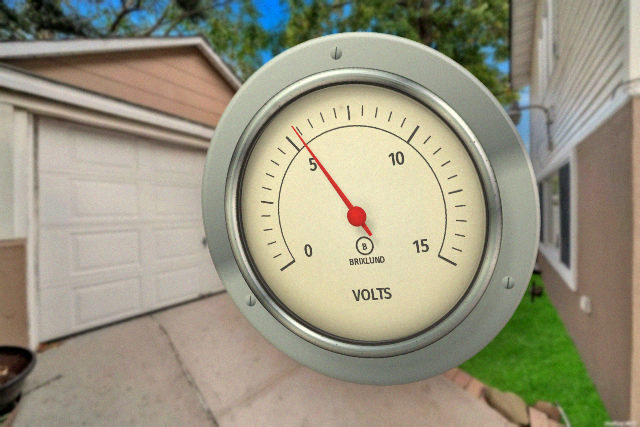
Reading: V 5.5
